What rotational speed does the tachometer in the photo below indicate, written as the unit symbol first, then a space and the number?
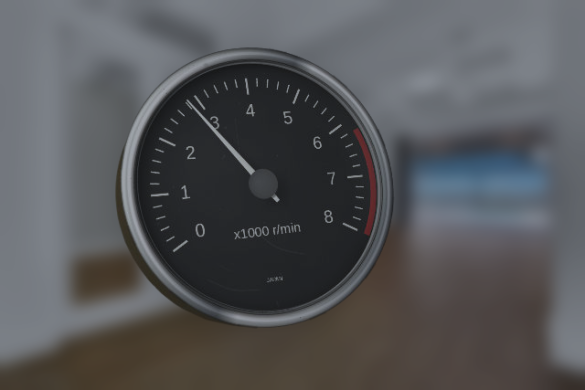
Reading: rpm 2800
